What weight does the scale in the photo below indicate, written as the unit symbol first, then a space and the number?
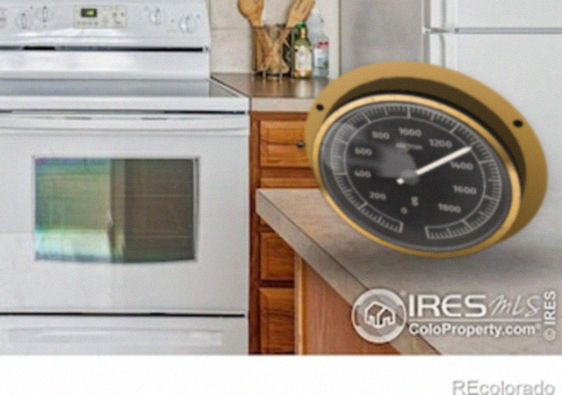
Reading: g 1300
